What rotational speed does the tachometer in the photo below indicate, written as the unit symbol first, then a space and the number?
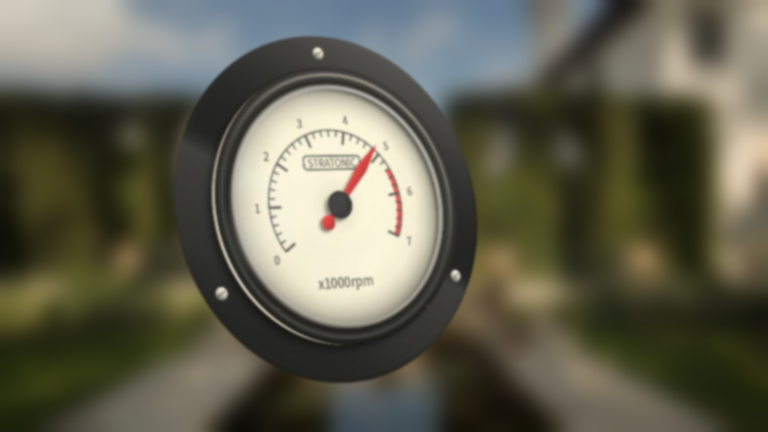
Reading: rpm 4800
